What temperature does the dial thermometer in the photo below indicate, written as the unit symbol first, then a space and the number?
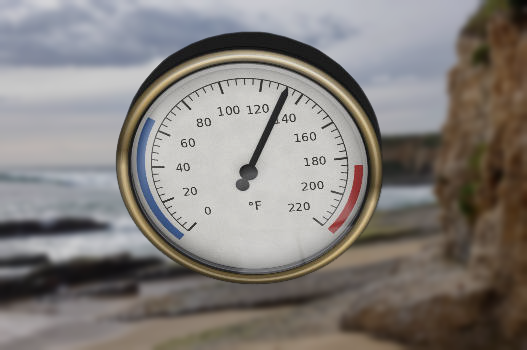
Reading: °F 132
